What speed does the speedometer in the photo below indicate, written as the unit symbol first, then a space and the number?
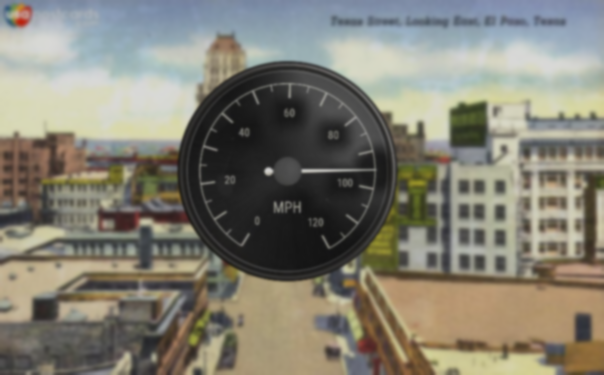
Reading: mph 95
